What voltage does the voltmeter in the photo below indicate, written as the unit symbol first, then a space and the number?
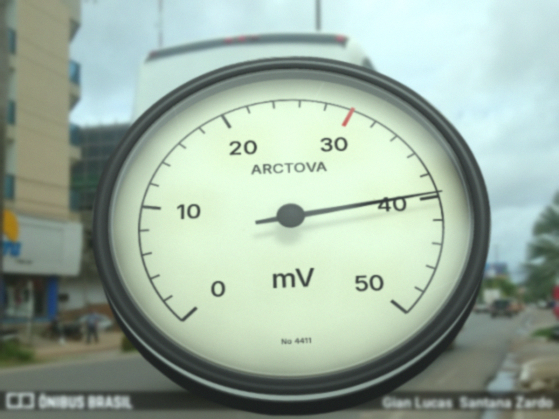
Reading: mV 40
